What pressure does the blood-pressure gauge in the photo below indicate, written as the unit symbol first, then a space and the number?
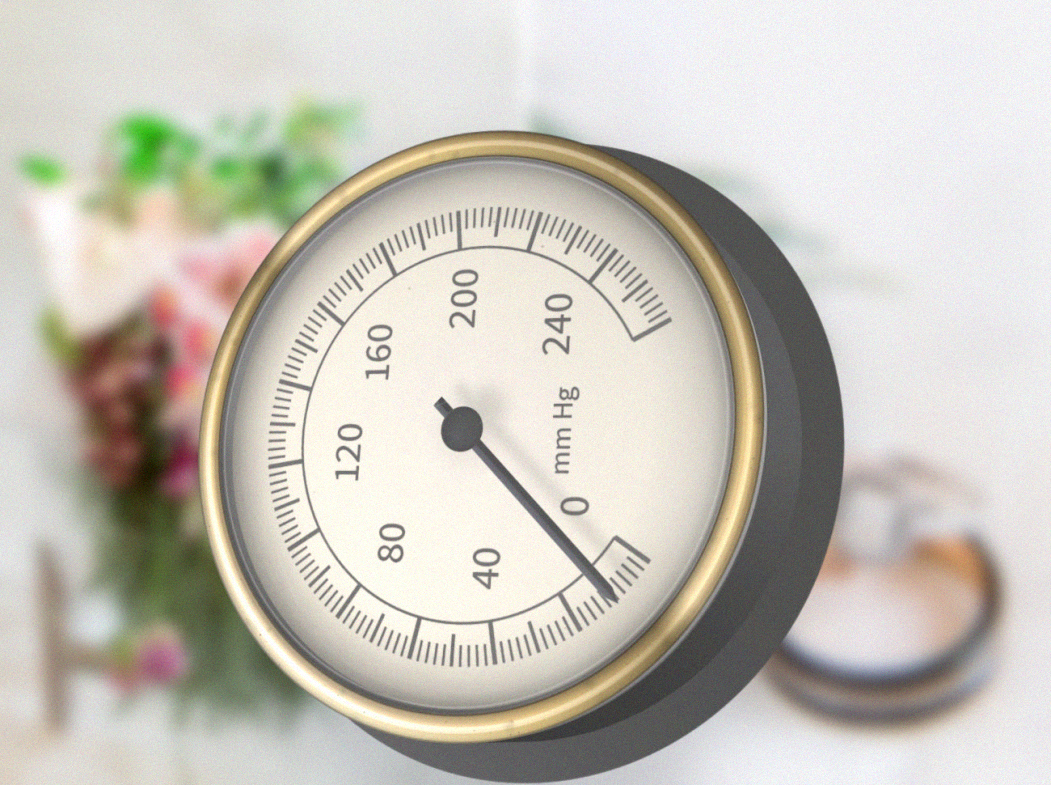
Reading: mmHg 10
